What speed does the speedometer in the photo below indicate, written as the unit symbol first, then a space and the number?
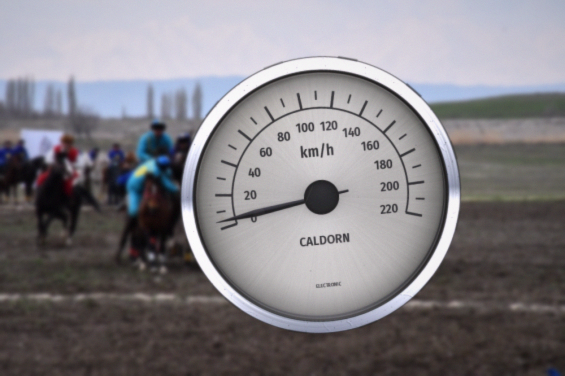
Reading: km/h 5
